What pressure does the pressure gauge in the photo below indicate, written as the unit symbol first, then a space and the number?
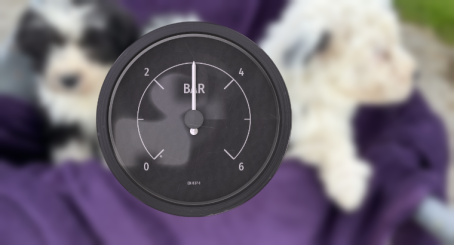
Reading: bar 3
